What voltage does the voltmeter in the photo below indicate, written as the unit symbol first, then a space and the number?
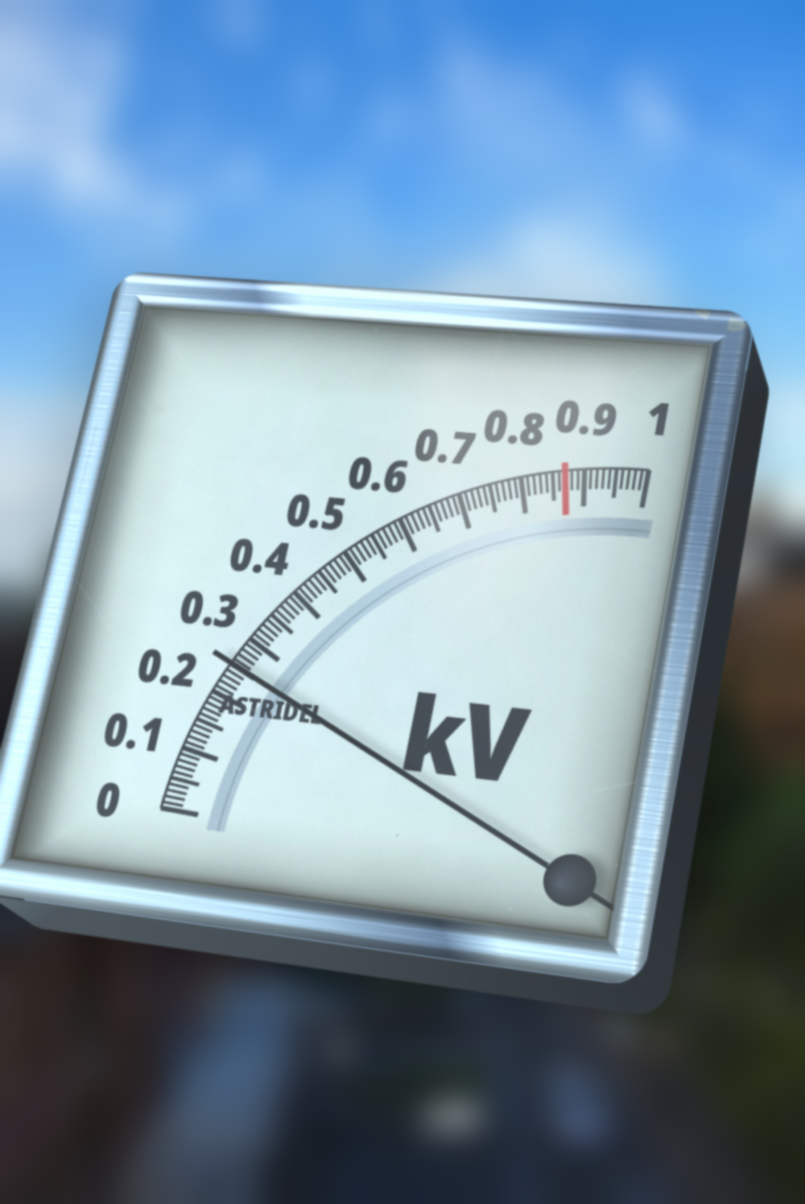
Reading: kV 0.25
